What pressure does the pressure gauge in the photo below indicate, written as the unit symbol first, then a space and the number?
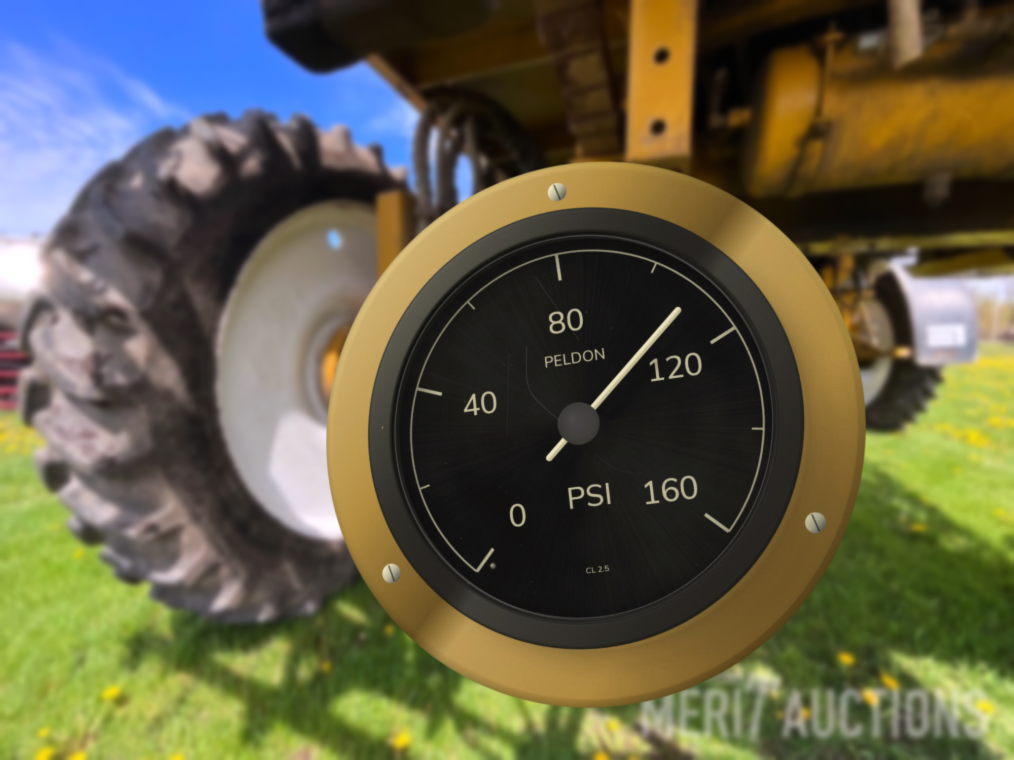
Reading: psi 110
